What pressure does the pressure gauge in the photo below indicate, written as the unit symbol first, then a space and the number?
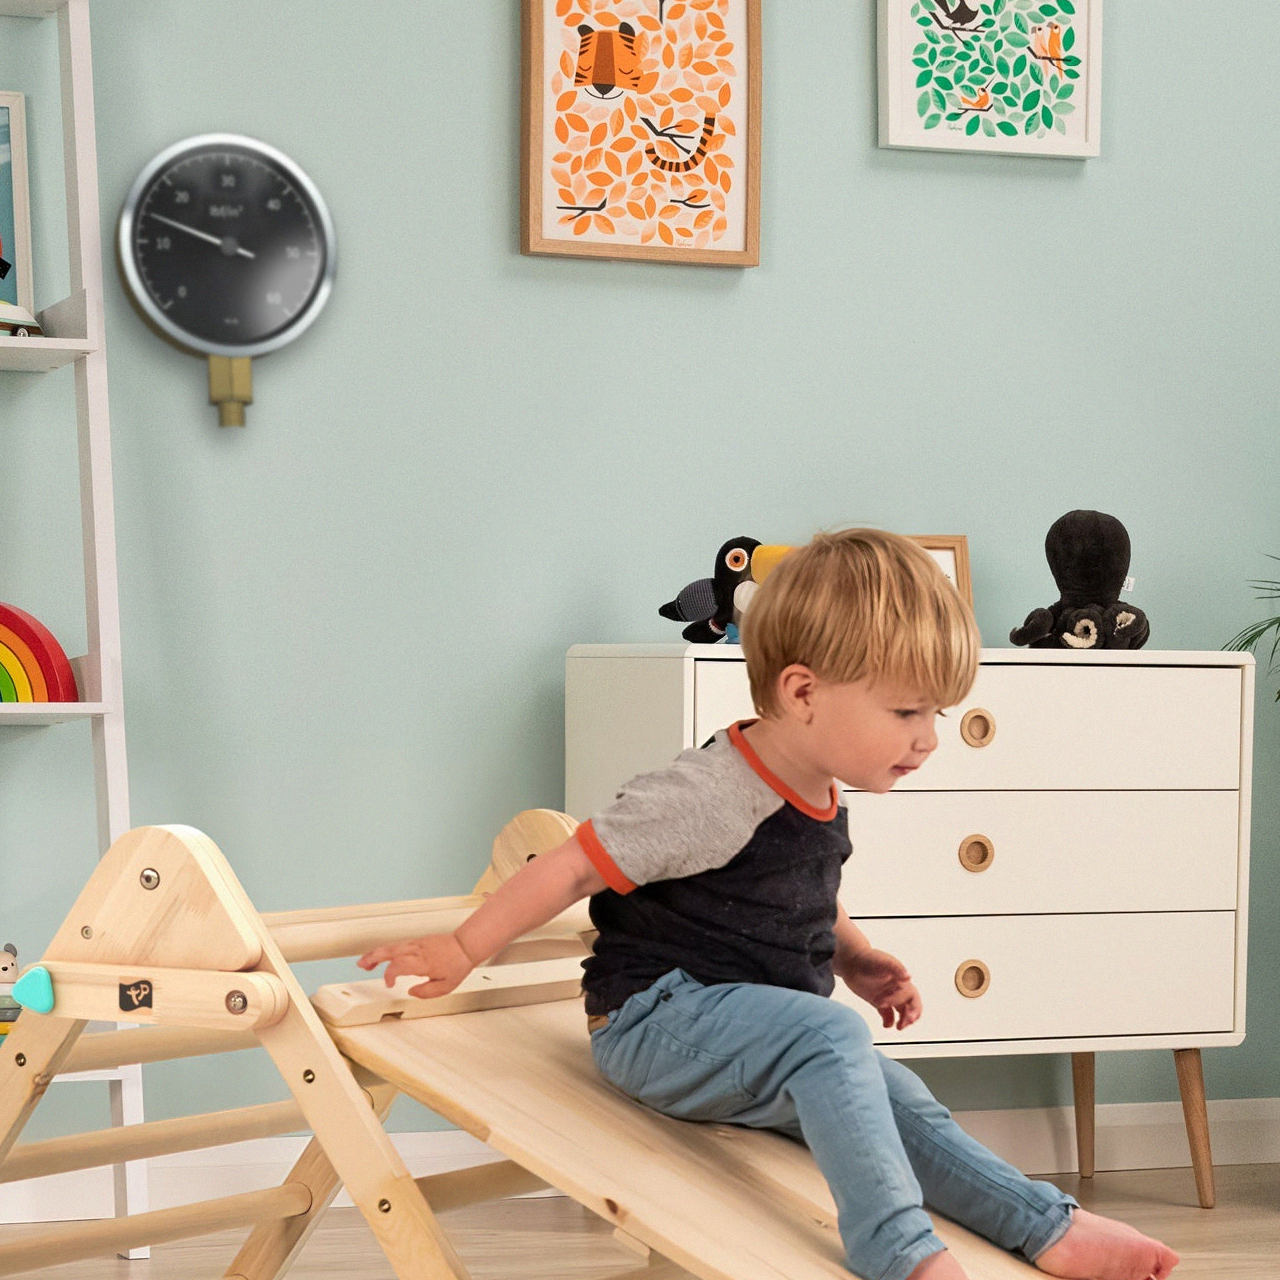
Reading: psi 14
